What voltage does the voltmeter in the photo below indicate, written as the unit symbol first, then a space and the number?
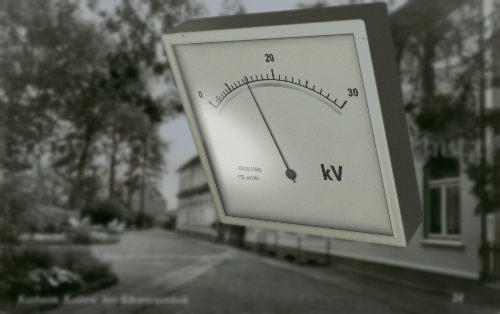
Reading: kV 15
